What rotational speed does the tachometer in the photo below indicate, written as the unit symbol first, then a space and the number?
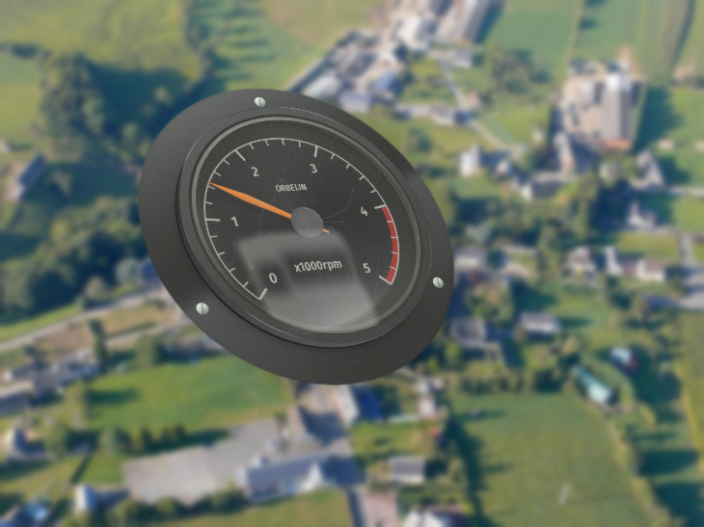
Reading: rpm 1400
